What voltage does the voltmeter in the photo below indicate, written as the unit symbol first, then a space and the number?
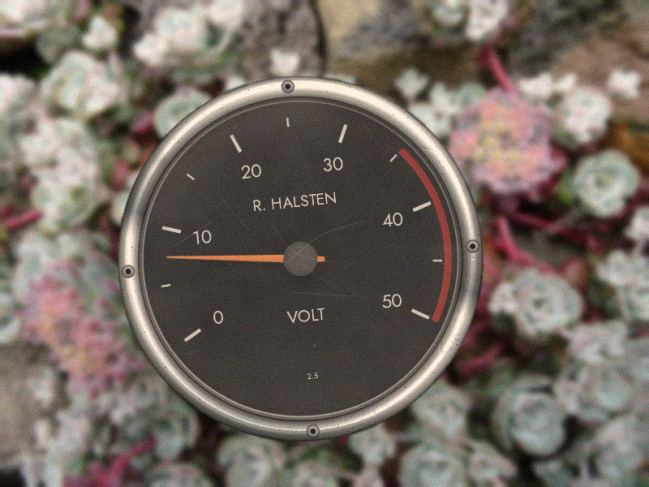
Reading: V 7.5
